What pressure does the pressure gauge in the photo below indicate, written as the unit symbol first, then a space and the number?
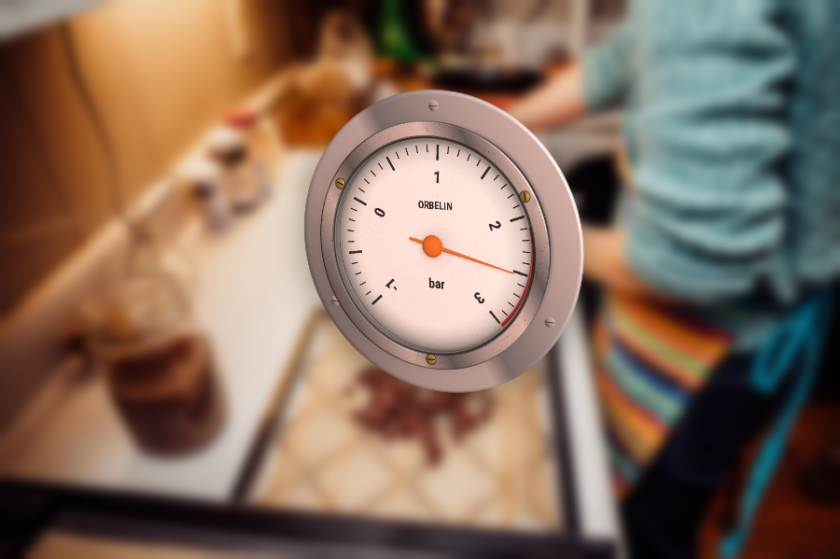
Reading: bar 2.5
